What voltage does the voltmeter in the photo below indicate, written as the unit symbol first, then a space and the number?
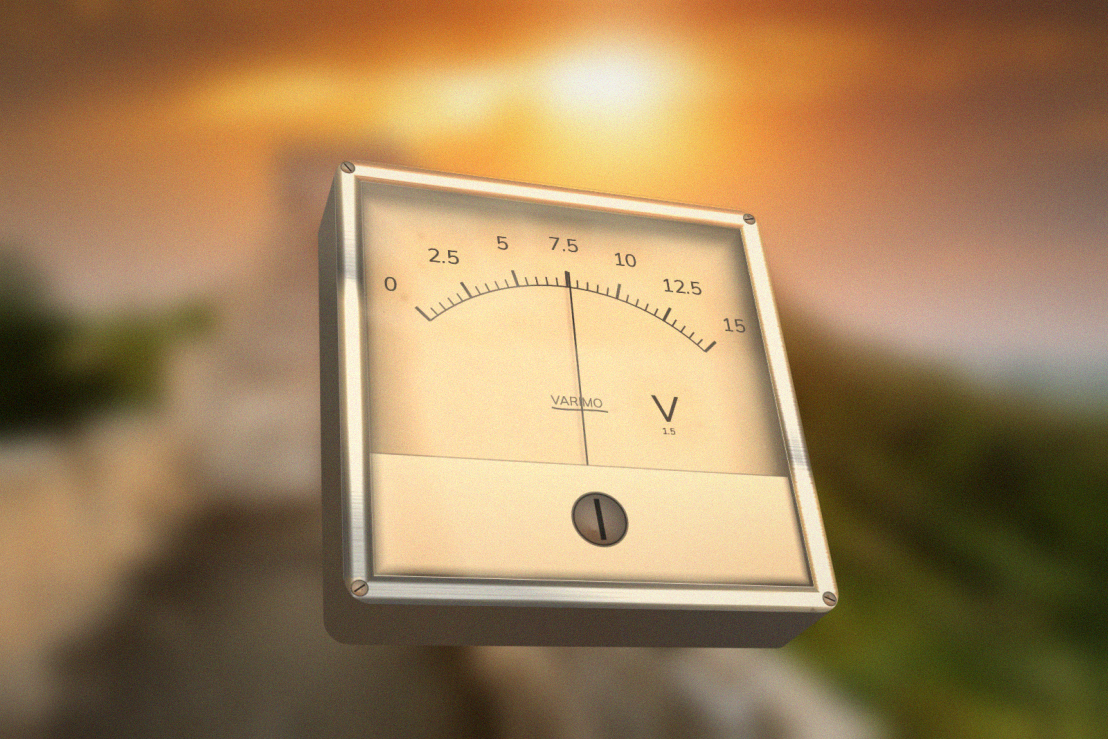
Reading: V 7.5
